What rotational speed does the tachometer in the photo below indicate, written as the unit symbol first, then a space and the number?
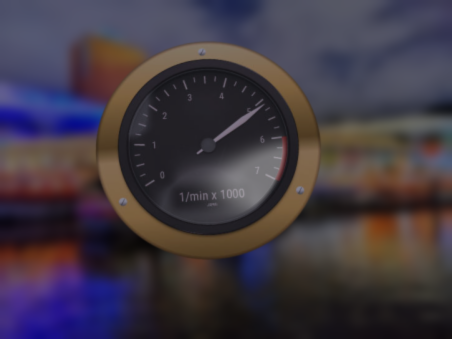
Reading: rpm 5125
